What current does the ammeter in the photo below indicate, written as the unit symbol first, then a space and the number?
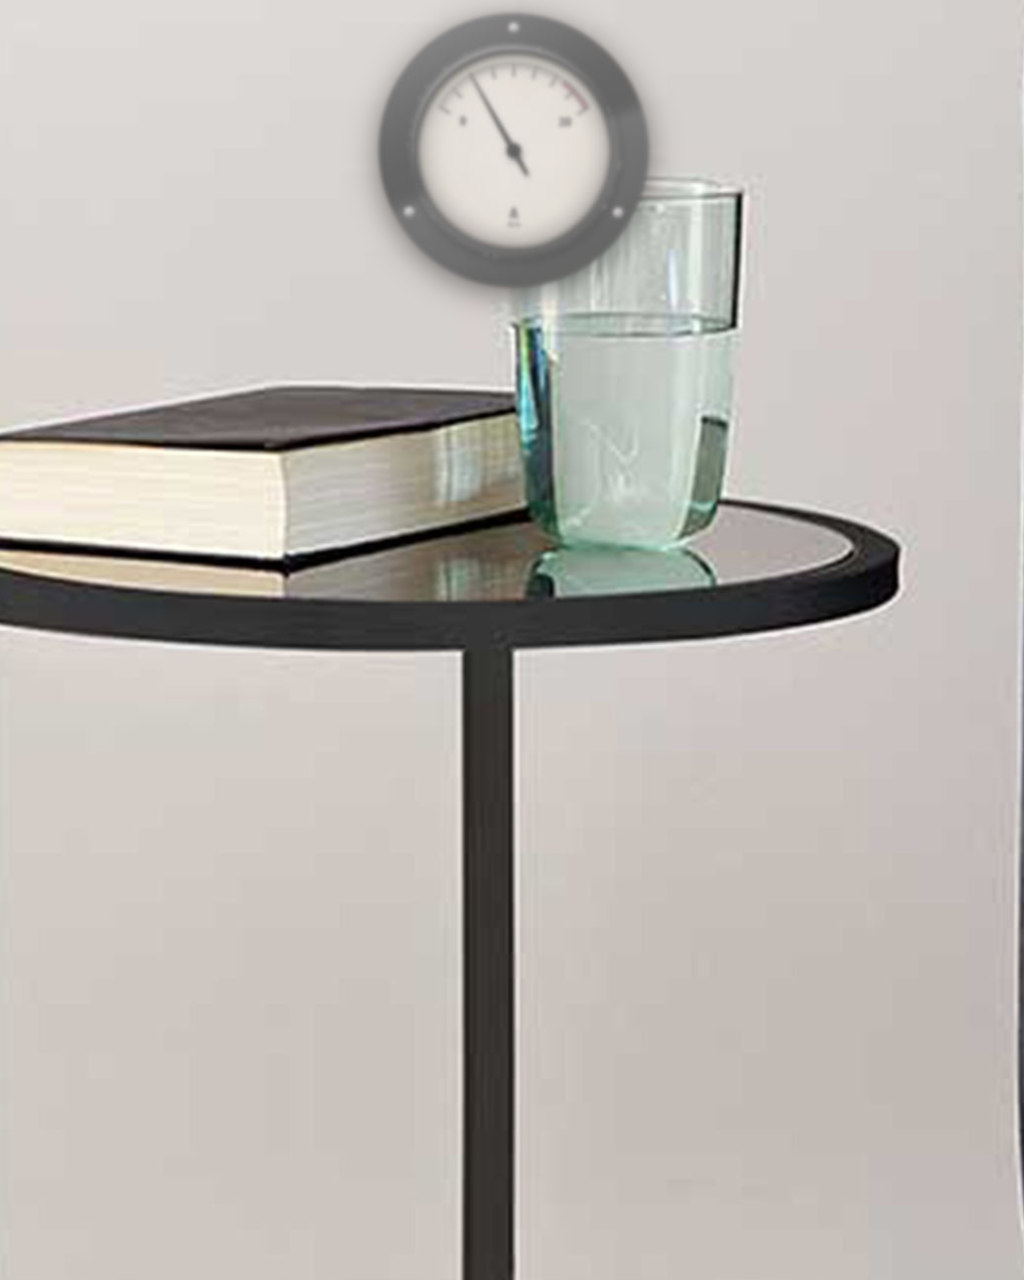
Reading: A 5
